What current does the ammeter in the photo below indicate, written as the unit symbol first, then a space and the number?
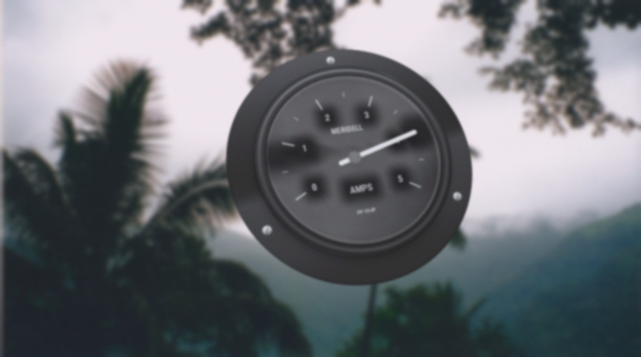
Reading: A 4
